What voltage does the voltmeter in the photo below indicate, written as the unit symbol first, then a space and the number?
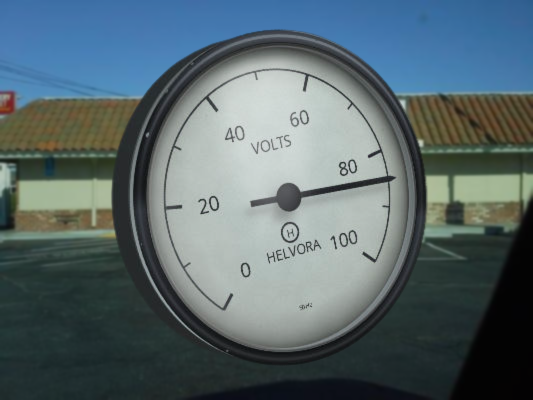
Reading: V 85
